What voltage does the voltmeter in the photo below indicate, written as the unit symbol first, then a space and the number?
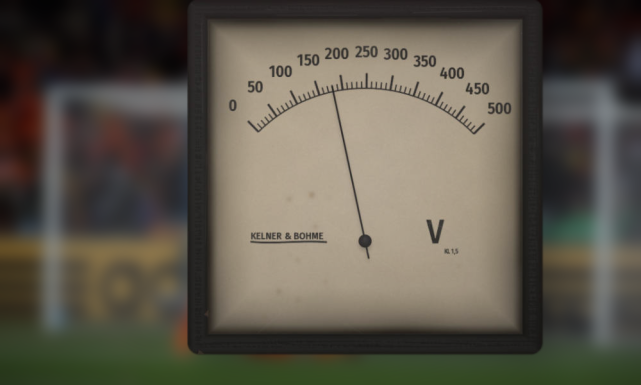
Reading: V 180
